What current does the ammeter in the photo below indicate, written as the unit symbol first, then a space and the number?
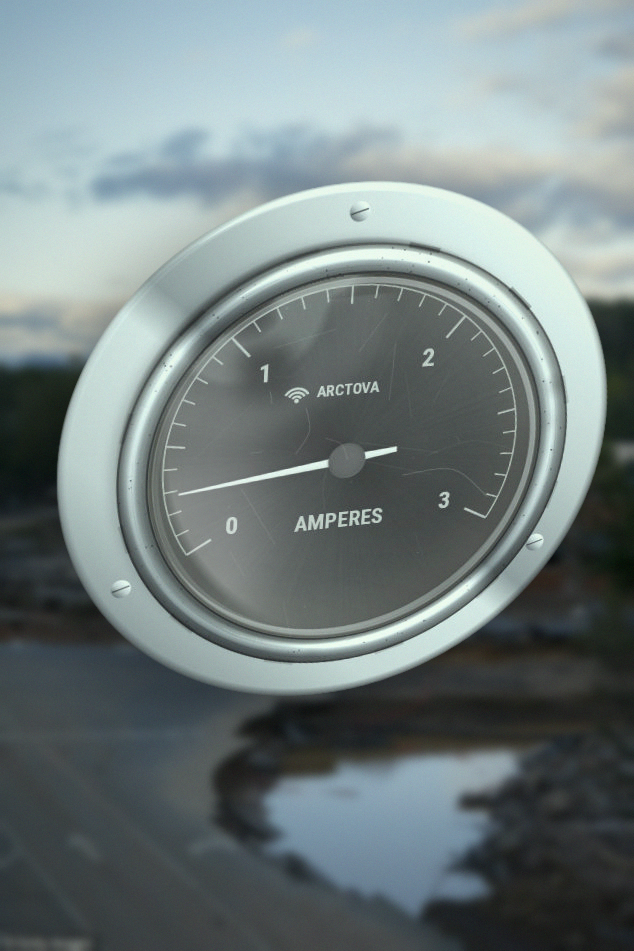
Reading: A 0.3
